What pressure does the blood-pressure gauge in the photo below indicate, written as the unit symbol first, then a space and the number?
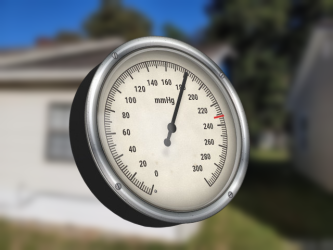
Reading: mmHg 180
